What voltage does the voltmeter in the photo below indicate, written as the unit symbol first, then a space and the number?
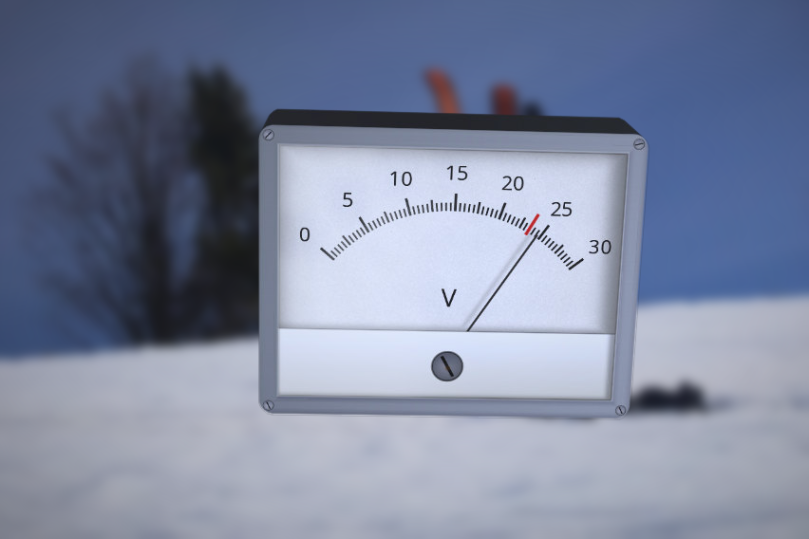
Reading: V 24.5
